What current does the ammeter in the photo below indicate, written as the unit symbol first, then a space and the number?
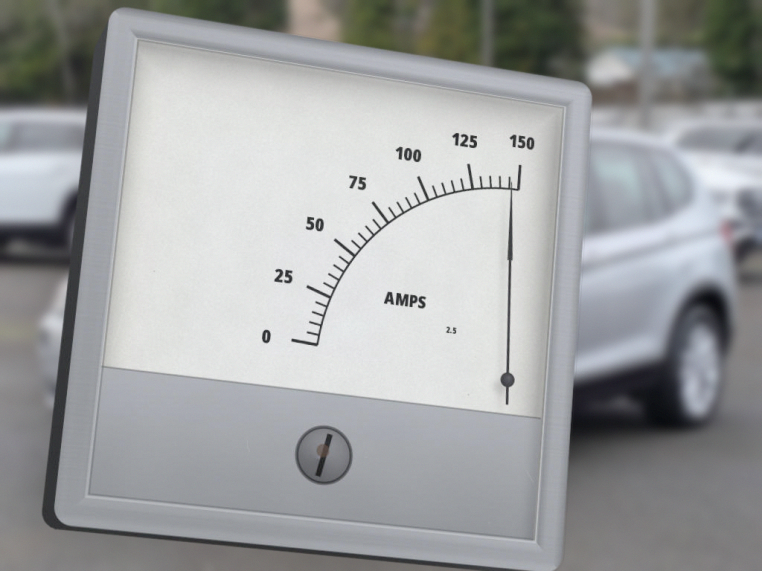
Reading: A 145
